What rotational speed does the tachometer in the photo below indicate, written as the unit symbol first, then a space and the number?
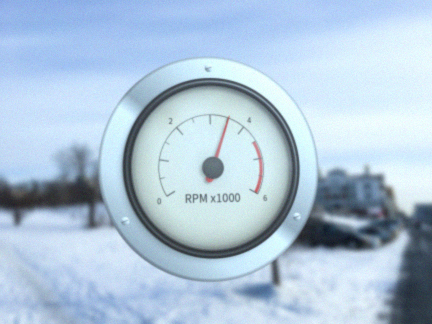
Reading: rpm 3500
